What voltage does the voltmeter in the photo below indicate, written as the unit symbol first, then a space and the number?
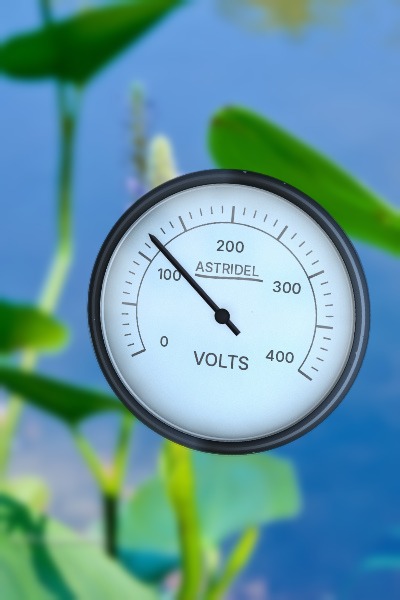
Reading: V 120
